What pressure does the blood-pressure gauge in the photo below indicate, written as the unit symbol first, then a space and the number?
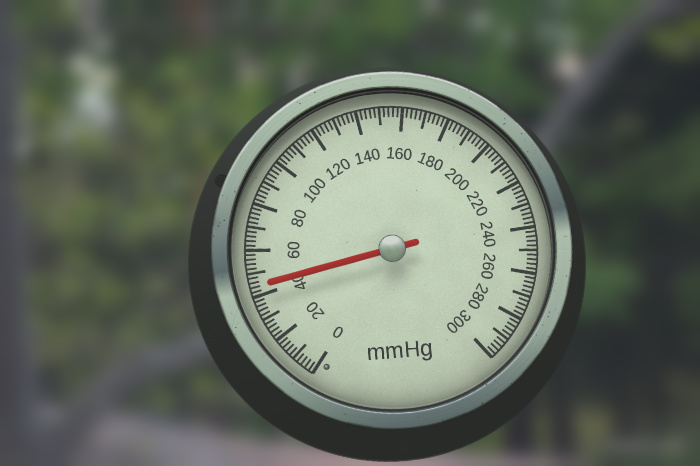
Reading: mmHg 44
